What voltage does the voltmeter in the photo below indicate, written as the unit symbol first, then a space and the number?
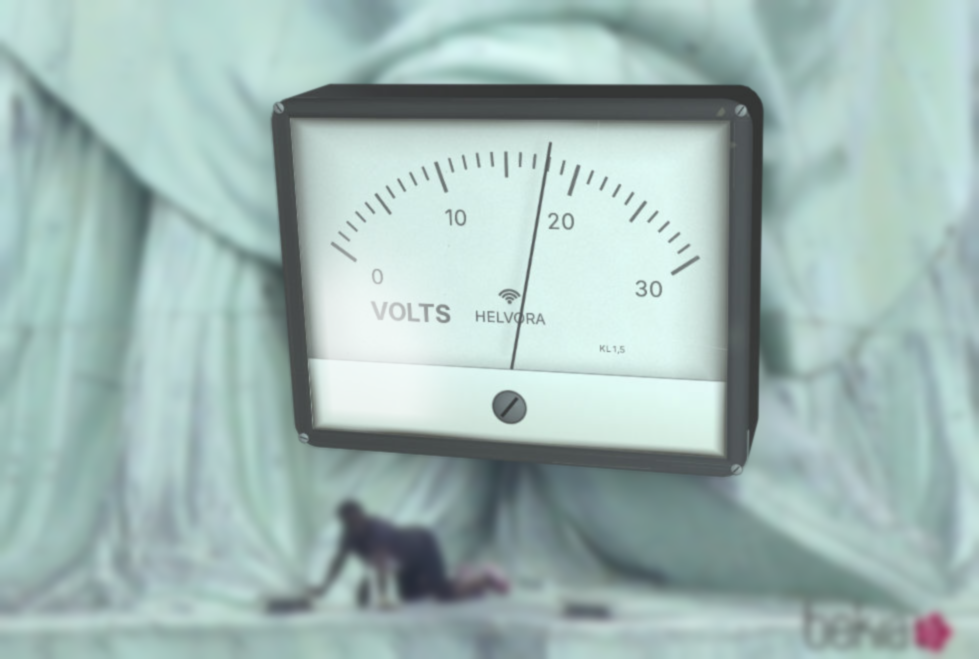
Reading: V 18
